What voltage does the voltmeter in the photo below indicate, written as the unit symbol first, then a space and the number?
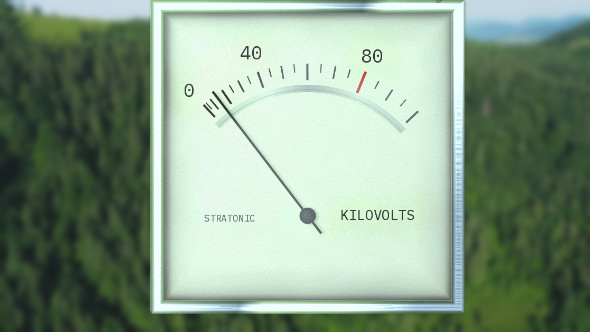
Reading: kV 15
